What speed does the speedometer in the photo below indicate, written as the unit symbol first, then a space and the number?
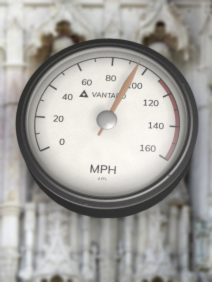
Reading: mph 95
